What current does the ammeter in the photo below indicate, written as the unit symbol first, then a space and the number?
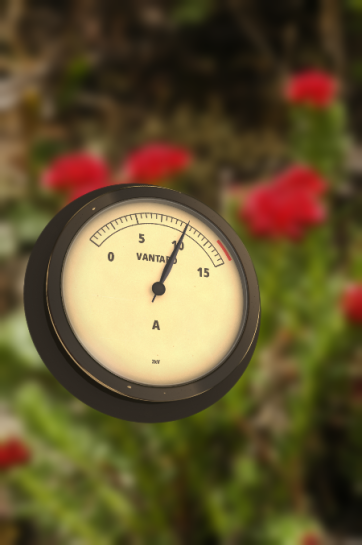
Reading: A 10
